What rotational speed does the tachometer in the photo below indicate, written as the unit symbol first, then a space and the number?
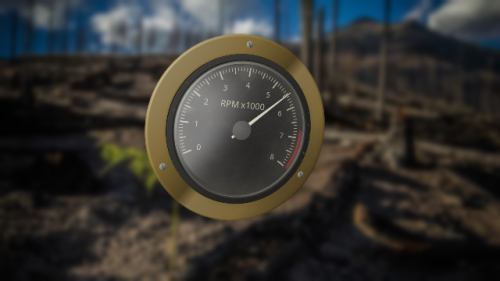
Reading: rpm 5500
